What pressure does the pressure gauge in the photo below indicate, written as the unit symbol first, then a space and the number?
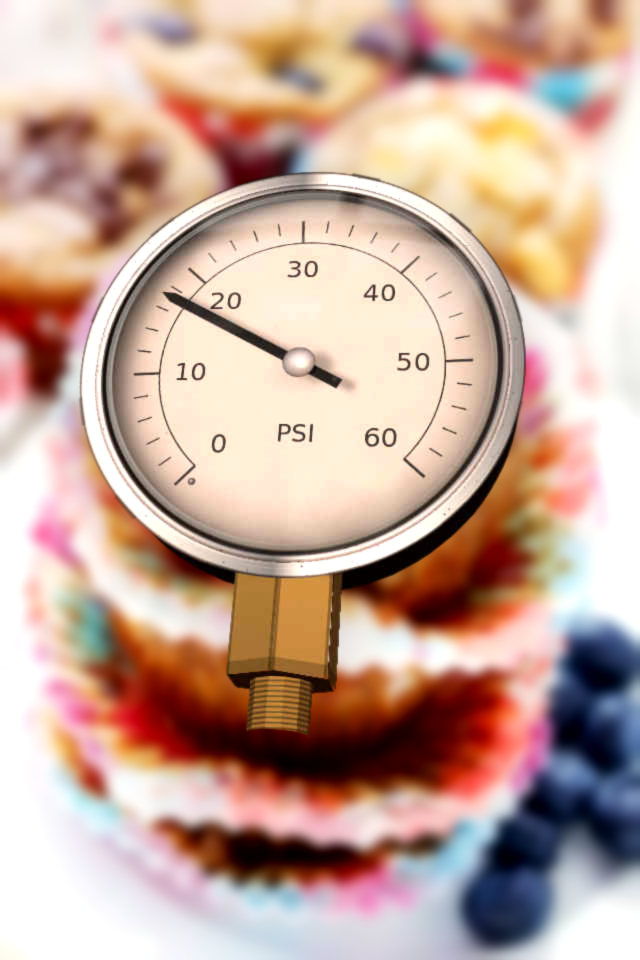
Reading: psi 17
